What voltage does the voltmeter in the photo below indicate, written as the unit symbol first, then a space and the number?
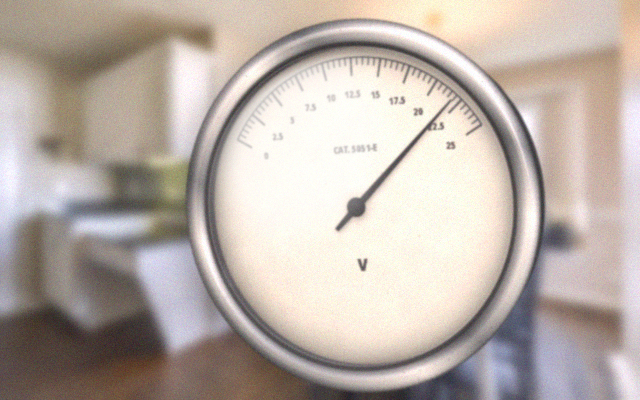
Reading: V 22
